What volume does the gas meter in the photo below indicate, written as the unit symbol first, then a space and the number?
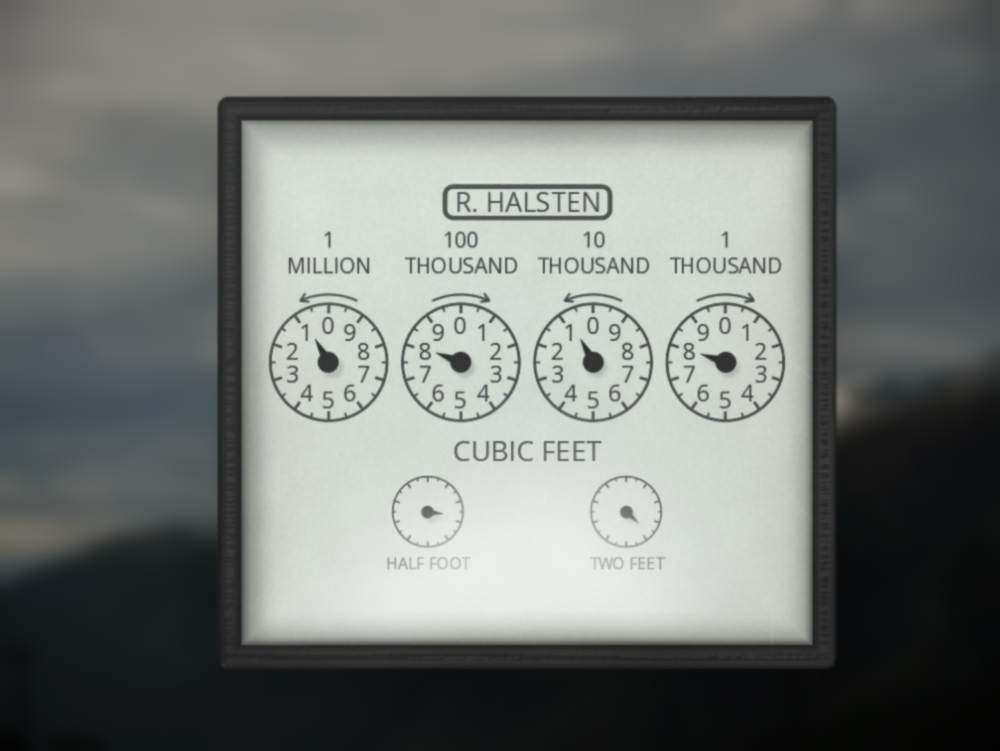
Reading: ft³ 80800
